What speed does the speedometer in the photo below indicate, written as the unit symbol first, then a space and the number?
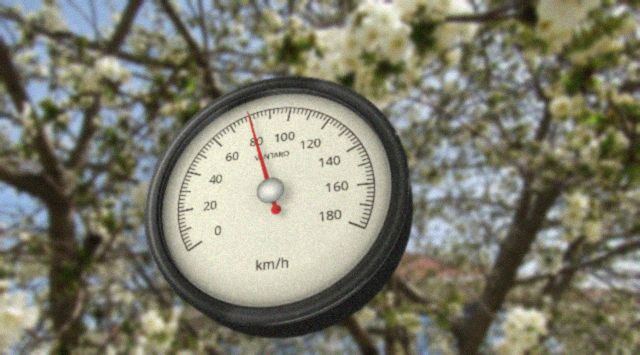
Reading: km/h 80
